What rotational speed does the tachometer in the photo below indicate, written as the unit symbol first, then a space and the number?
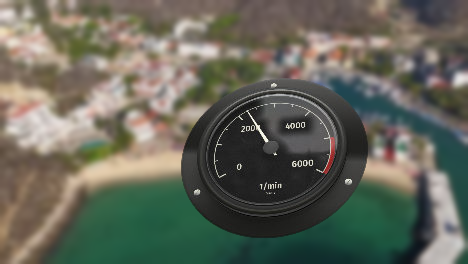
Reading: rpm 2250
